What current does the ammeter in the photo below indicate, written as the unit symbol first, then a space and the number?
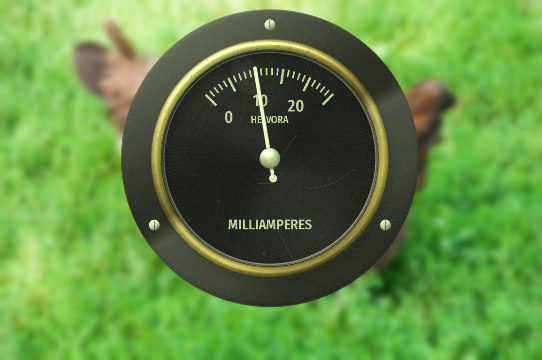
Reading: mA 10
